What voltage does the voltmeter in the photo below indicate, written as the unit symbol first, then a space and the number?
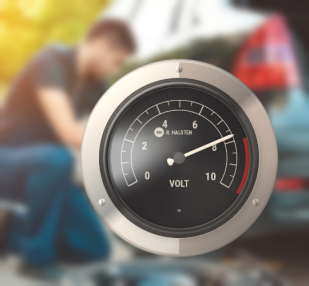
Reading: V 7.75
